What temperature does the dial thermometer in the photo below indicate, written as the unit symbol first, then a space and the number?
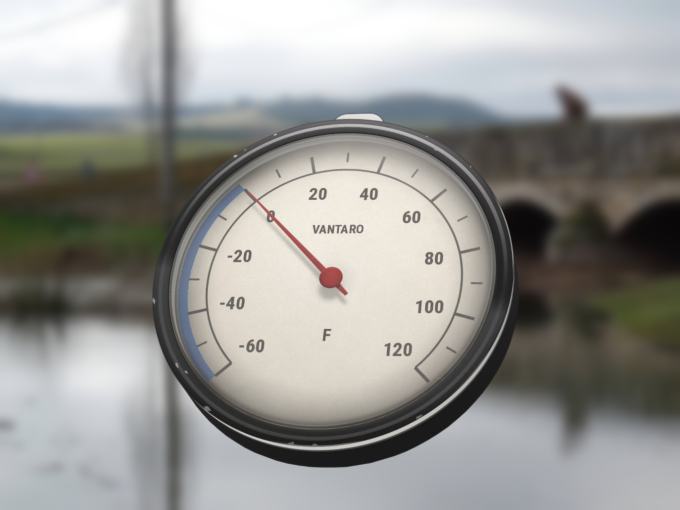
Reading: °F 0
